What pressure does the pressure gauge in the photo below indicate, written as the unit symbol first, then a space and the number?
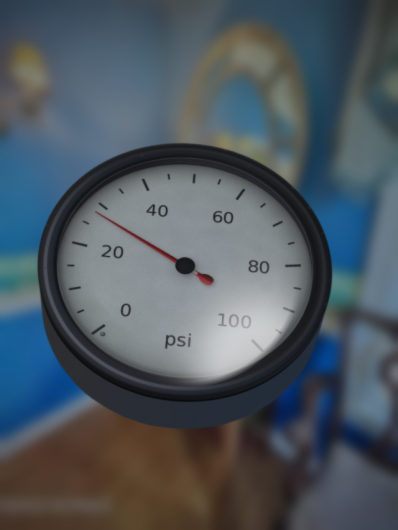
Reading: psi 27.5
